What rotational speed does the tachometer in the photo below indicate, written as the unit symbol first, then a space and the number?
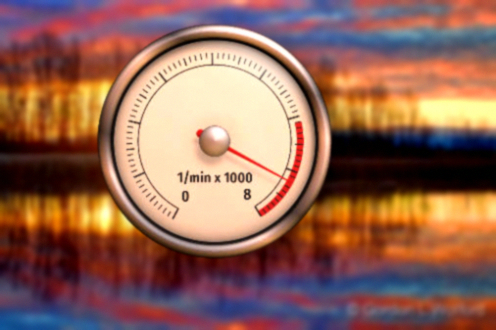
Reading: rpm 7200
